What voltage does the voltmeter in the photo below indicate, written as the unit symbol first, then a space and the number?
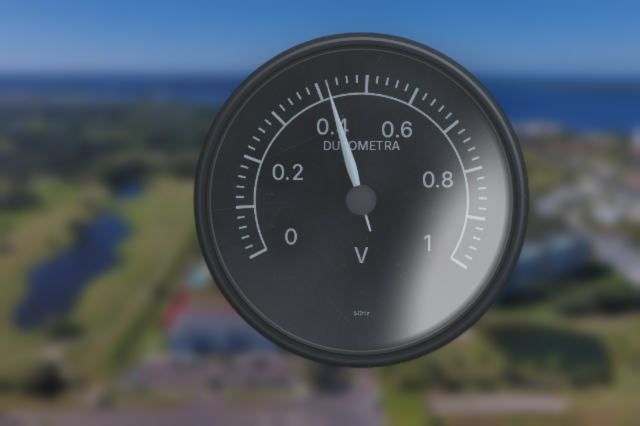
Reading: V 0.42
